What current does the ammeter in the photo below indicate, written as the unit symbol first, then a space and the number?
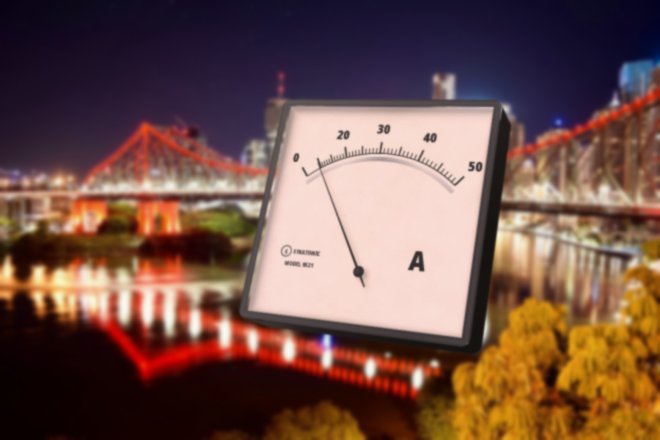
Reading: A 10
